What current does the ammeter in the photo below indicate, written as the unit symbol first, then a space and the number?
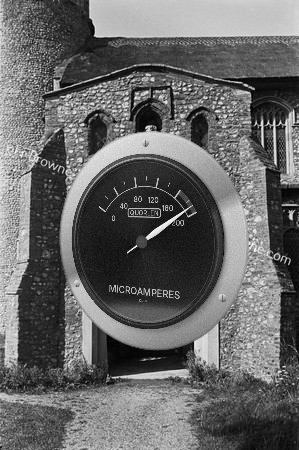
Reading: µA 190
